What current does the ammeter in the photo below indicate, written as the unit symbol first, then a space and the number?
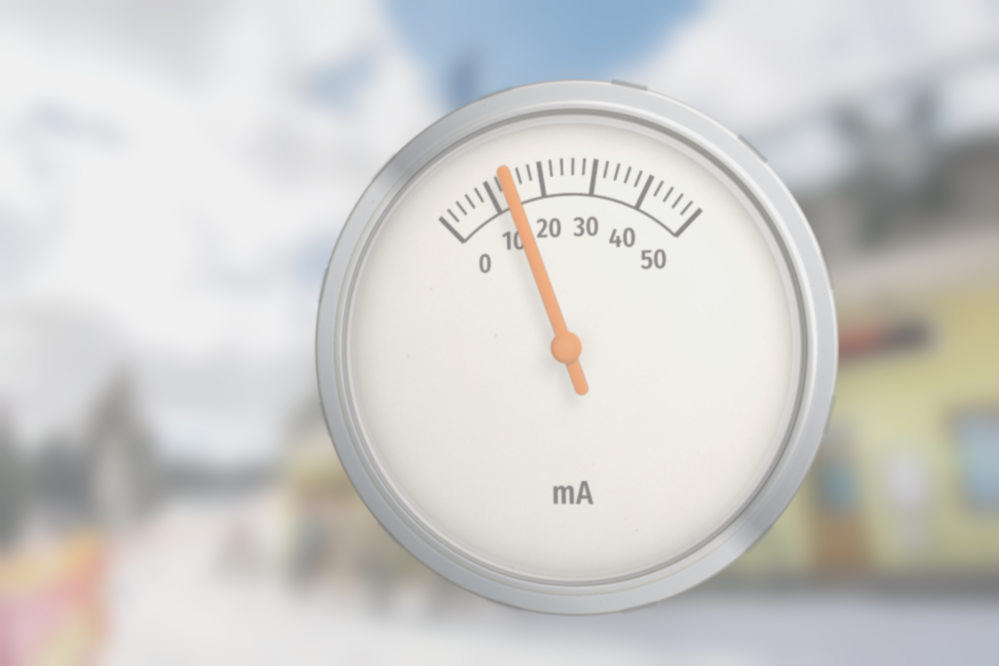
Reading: mA 14
